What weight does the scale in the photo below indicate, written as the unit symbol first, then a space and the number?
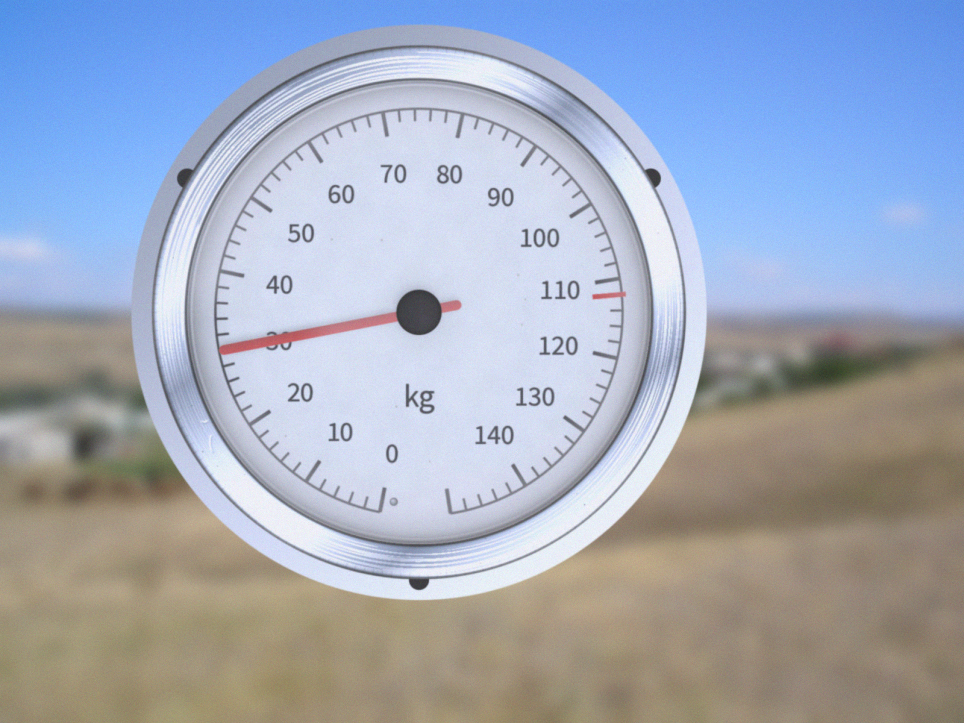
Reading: kg 30
